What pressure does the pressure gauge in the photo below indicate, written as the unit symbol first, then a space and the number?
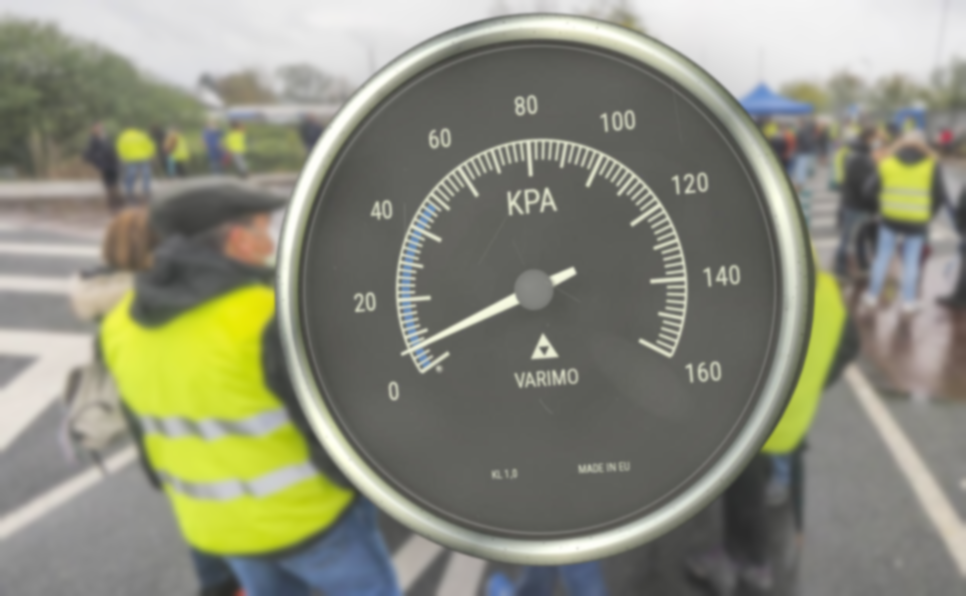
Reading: kPa 6
